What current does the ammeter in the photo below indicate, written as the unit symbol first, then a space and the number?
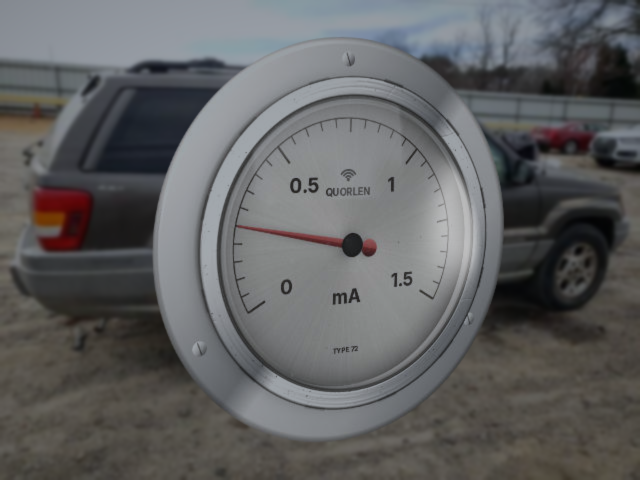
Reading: mA 0.25
